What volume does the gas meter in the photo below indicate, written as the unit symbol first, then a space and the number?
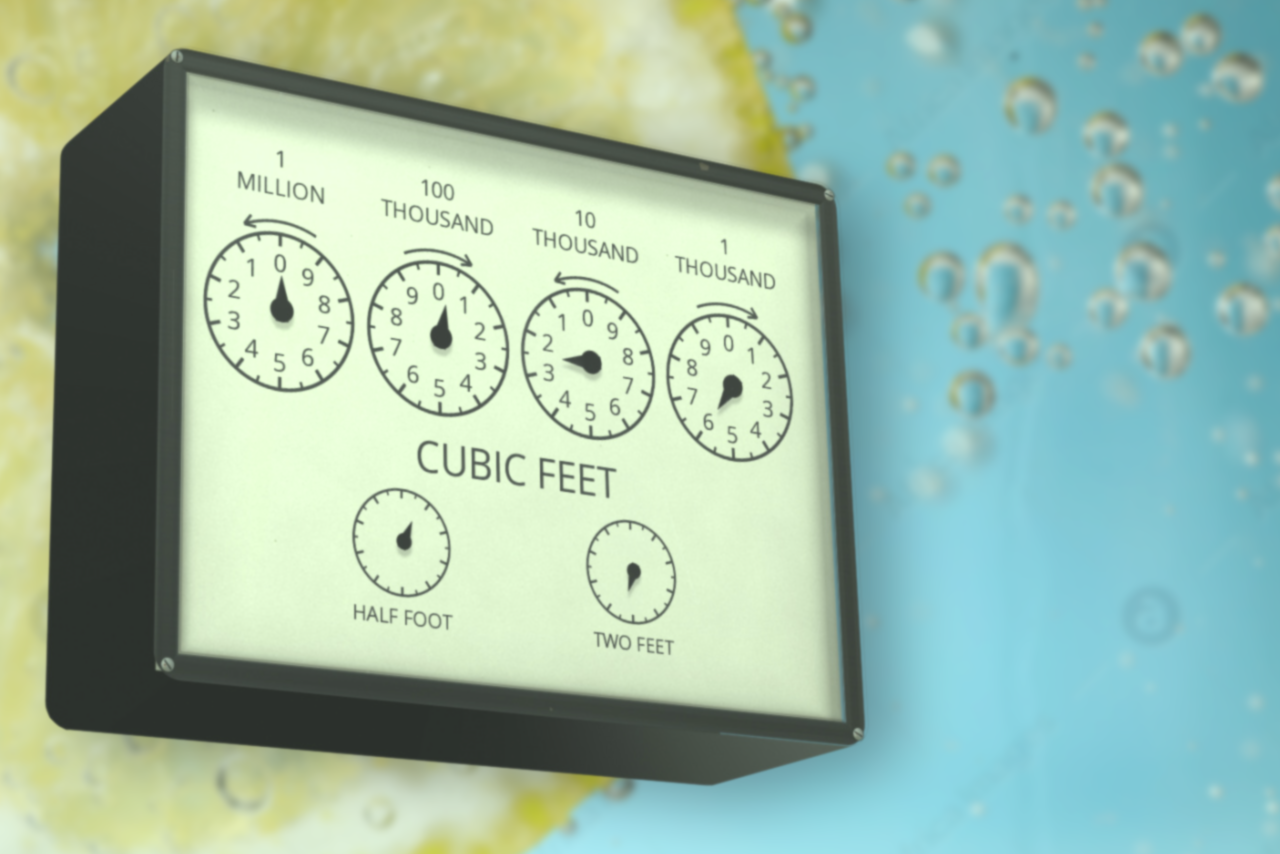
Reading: ft³ 2600
